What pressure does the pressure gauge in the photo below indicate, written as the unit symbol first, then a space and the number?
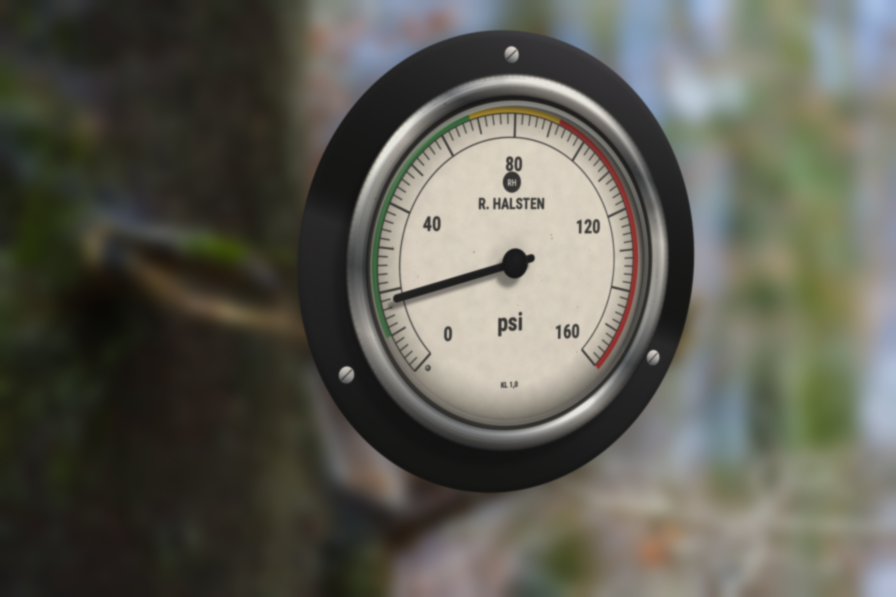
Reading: psi 18
